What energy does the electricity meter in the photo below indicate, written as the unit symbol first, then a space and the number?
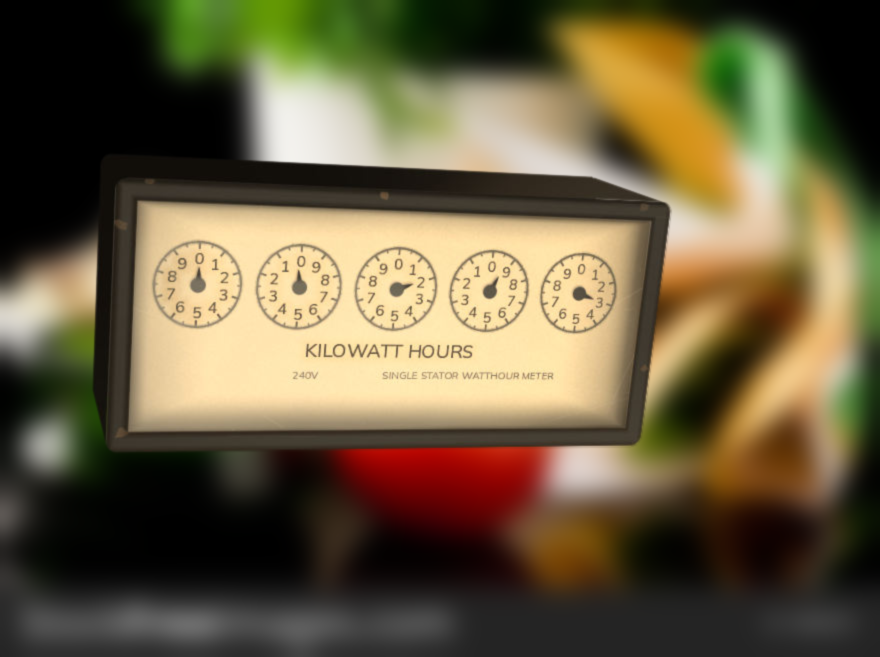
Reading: kWh 193
